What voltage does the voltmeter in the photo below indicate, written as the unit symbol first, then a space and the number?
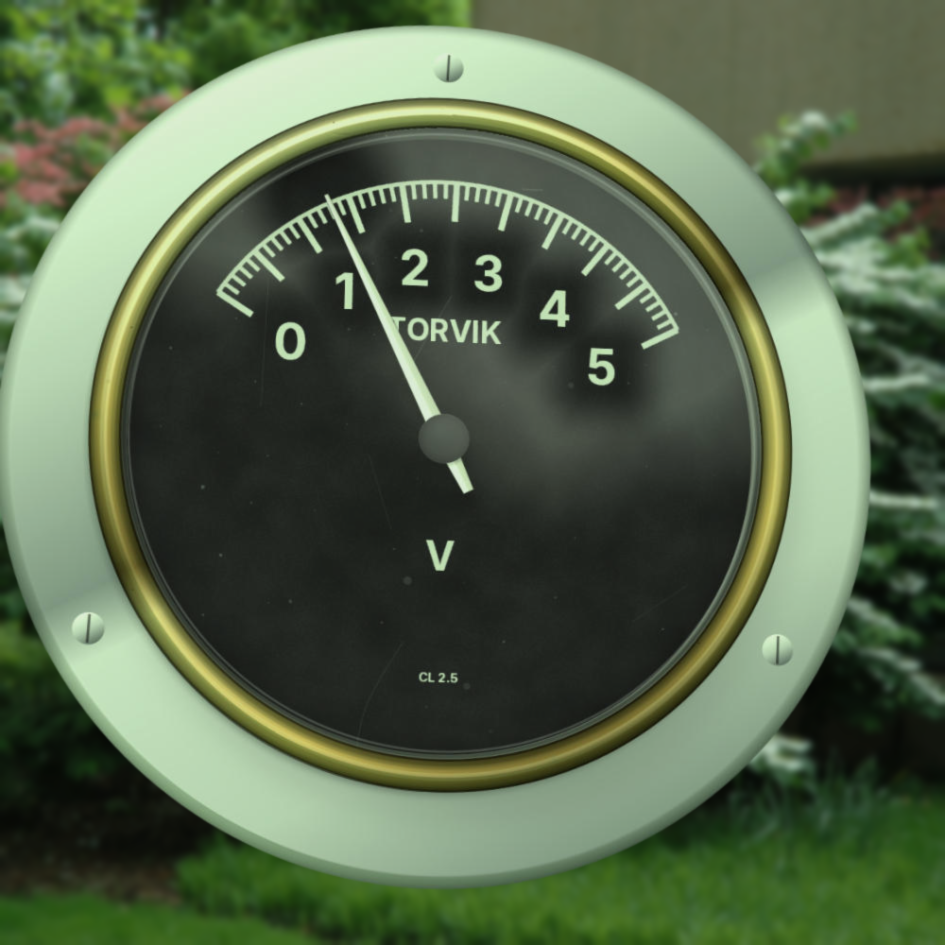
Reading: V 1.3
